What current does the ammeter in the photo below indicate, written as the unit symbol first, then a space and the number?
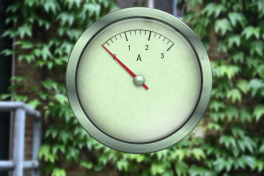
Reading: A 0
